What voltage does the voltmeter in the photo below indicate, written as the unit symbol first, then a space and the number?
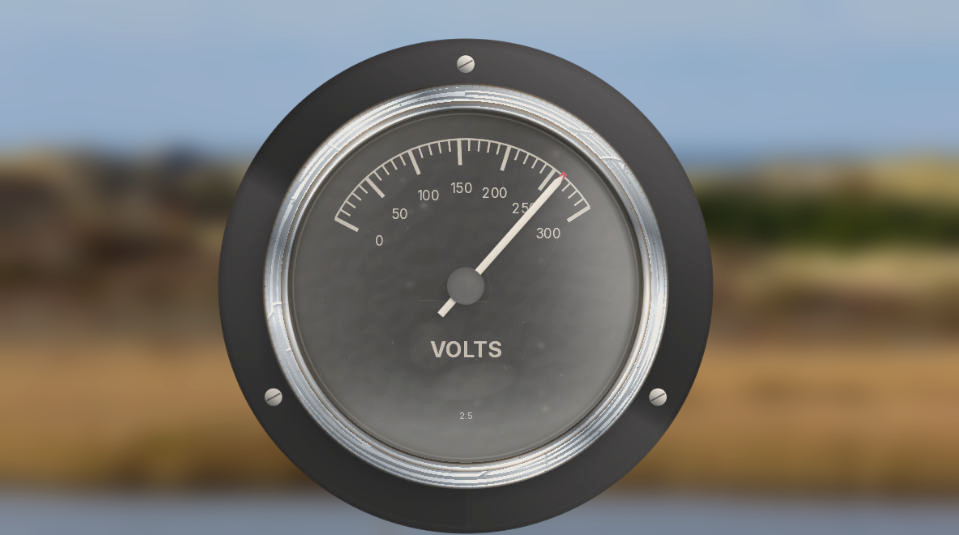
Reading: V 260
